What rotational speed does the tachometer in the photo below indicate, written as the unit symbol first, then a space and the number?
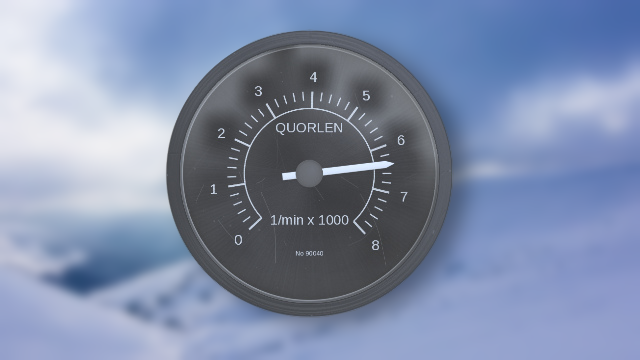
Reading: rpm 6400
